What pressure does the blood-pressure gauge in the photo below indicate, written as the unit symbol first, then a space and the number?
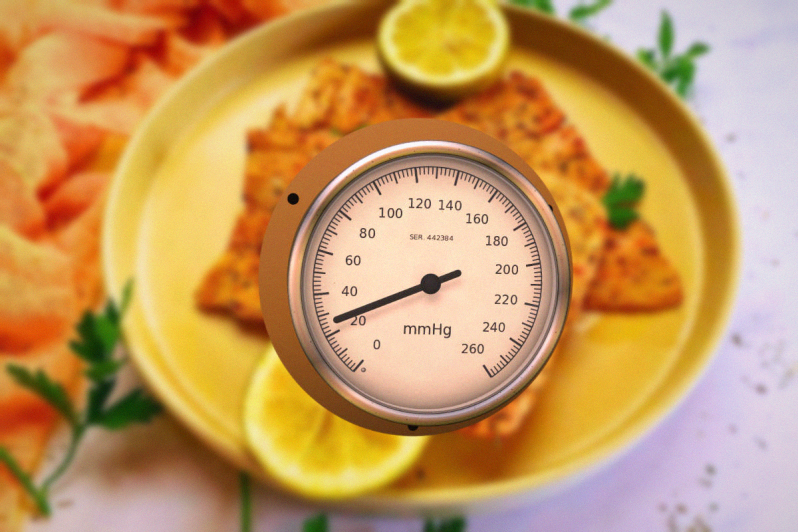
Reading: mmHg 26
